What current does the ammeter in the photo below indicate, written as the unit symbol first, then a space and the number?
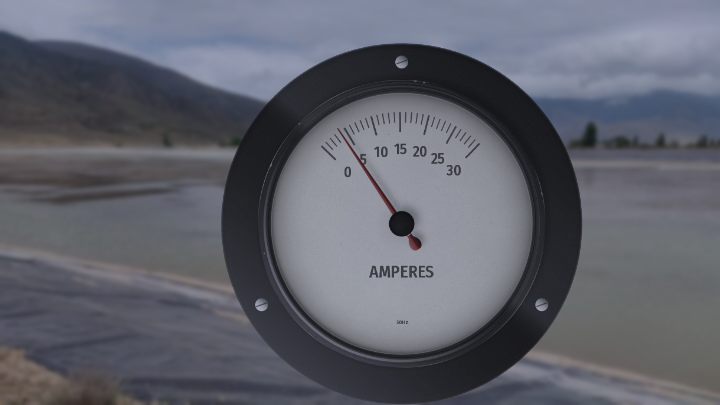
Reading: A 4
